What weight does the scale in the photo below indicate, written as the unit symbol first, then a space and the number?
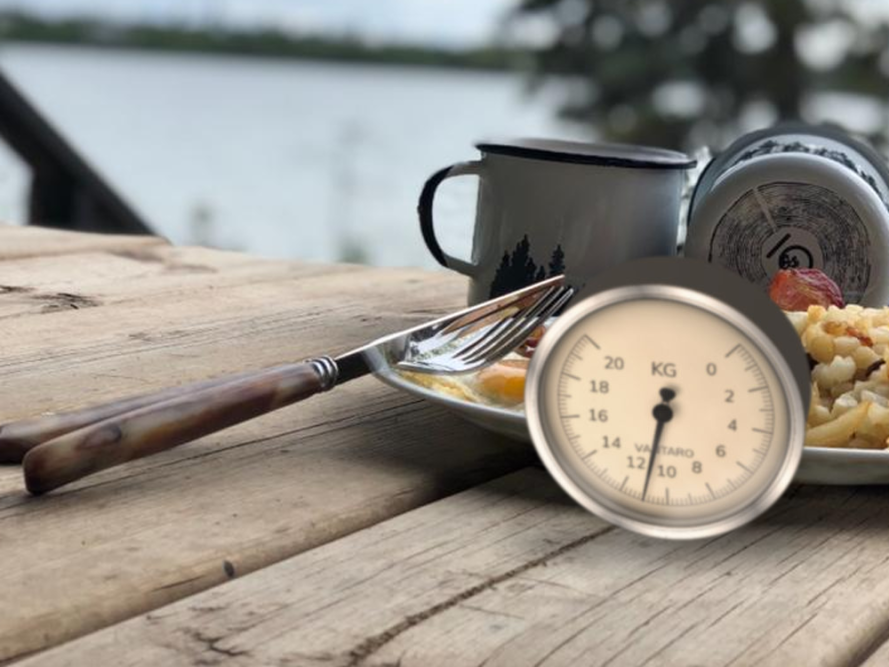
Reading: kg 11
